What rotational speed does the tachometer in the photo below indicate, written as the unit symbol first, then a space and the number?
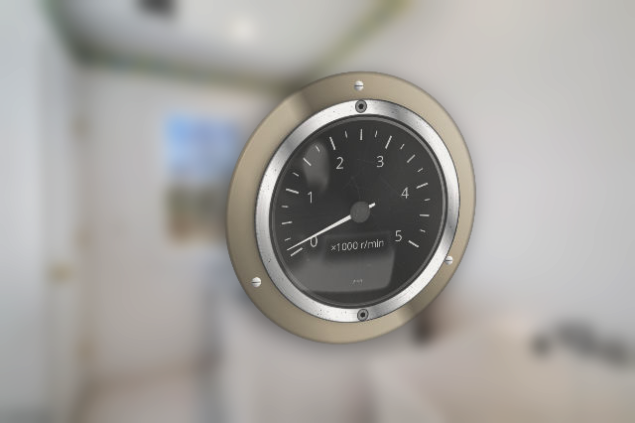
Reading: rpm 125
